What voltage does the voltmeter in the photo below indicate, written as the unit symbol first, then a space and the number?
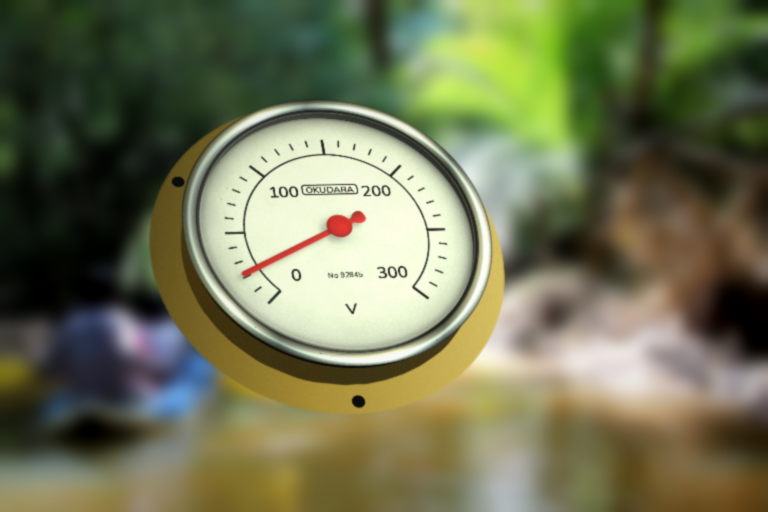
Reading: V 20
